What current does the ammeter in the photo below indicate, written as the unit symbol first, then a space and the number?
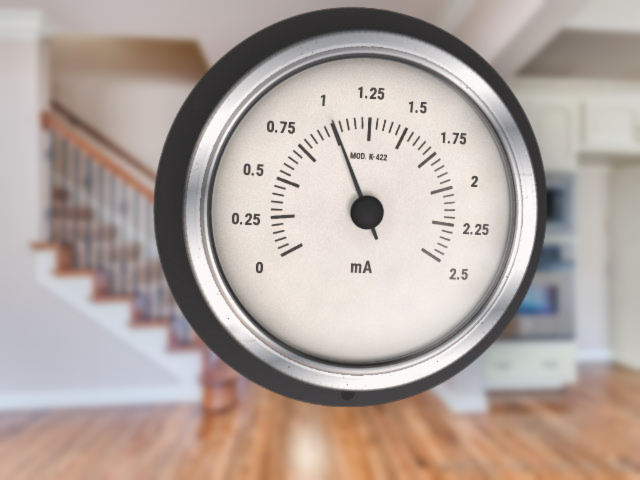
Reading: mA 1
